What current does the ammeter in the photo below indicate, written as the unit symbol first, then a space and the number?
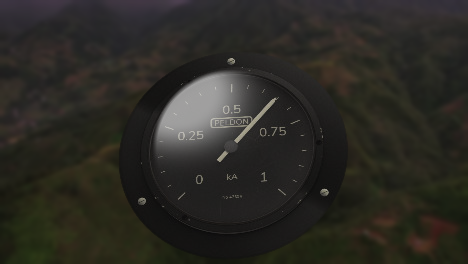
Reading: kA 0.65
